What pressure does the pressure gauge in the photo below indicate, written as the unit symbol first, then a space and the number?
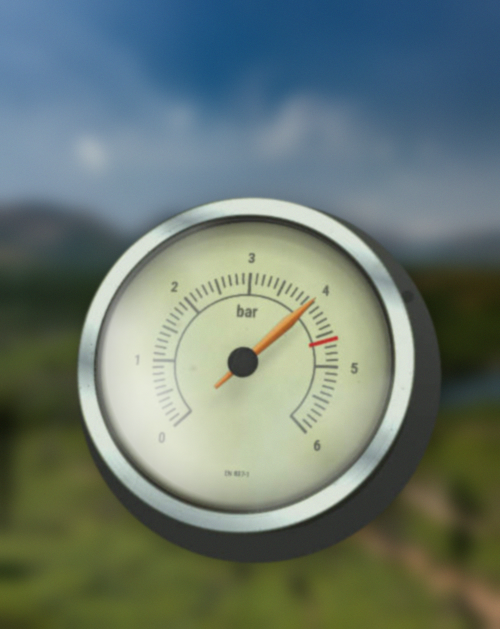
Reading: bar 4
